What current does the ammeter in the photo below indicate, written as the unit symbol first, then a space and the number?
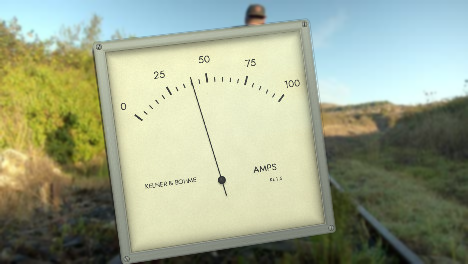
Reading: A 40
